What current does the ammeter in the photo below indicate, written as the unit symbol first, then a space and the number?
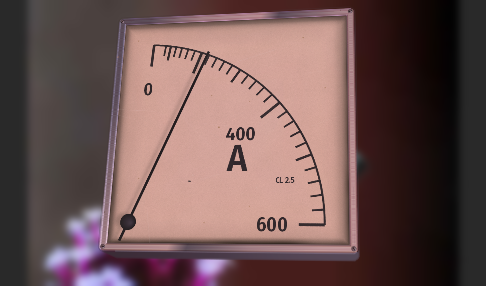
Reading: A 220
